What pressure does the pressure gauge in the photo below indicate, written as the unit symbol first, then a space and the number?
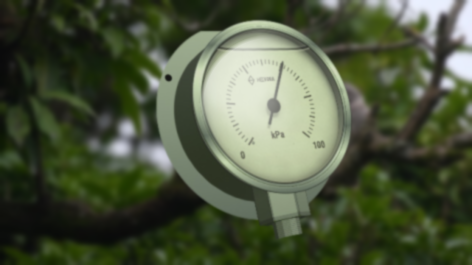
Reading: kPa 60
